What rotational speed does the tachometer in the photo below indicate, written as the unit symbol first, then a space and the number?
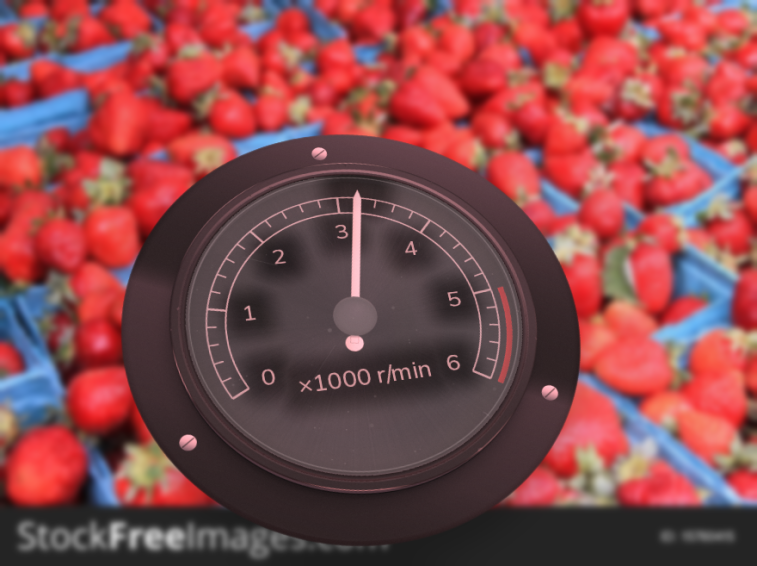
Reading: rpm 3200
